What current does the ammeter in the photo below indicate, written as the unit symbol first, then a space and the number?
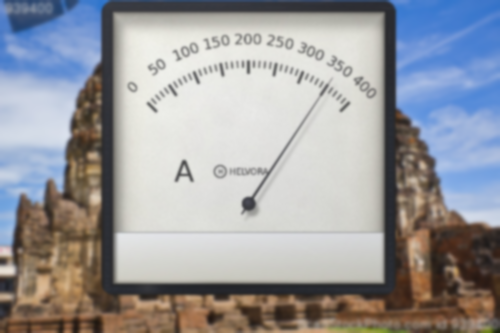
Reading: A 350
